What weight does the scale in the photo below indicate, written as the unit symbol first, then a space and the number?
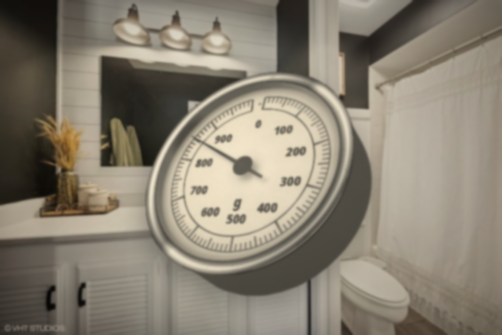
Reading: g 850
